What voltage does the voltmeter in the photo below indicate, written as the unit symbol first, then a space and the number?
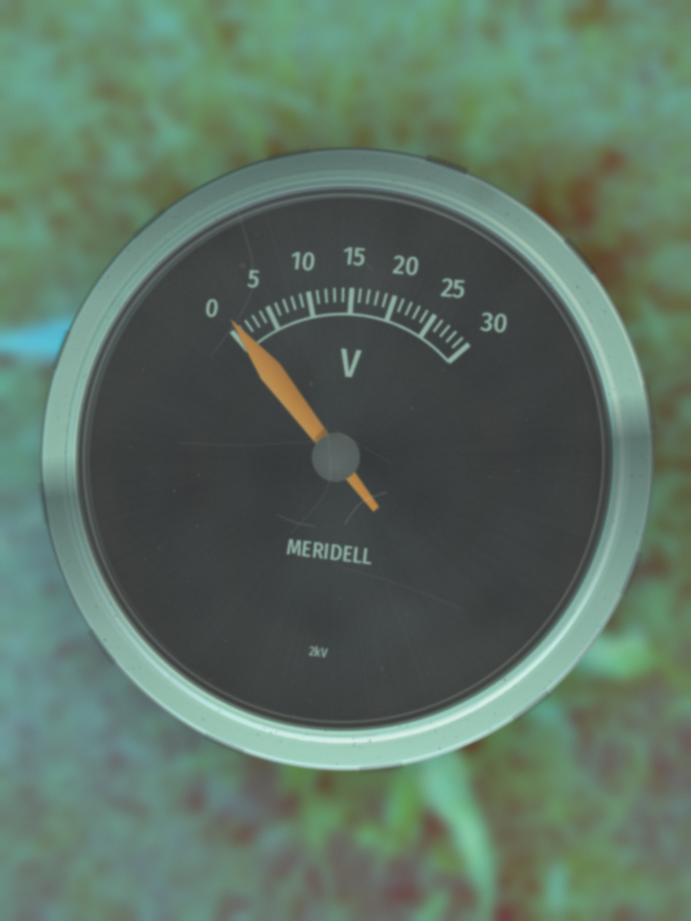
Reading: V 1
